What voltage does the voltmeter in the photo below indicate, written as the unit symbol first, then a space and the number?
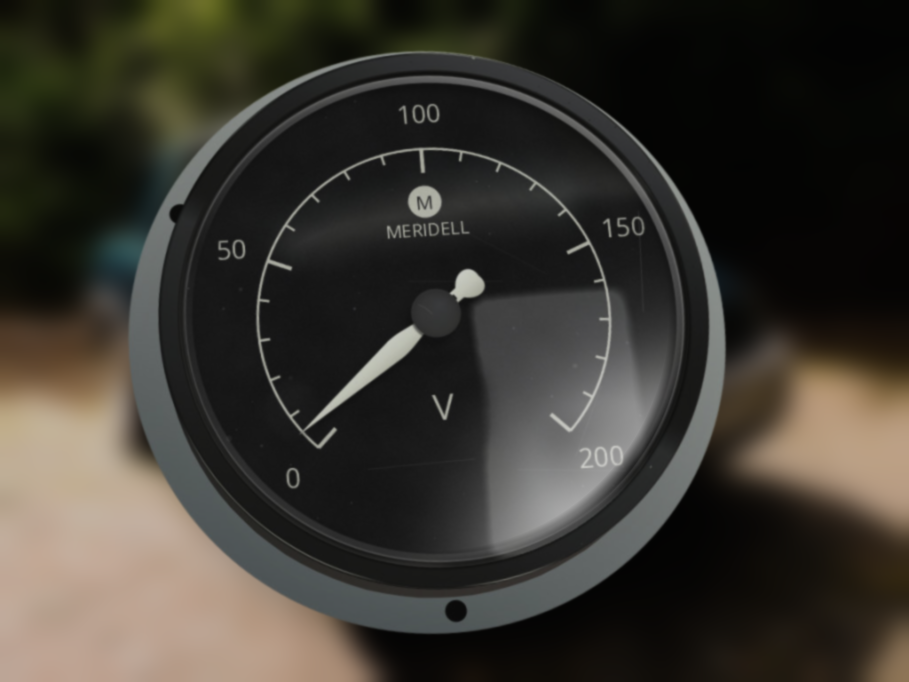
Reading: V 5
